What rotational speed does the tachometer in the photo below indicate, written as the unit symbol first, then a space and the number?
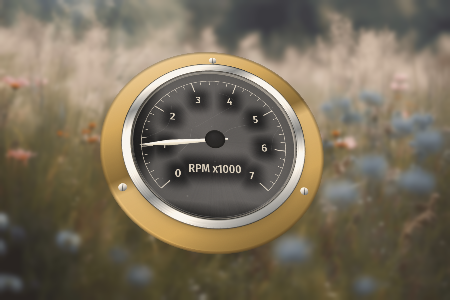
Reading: rpm 1000
